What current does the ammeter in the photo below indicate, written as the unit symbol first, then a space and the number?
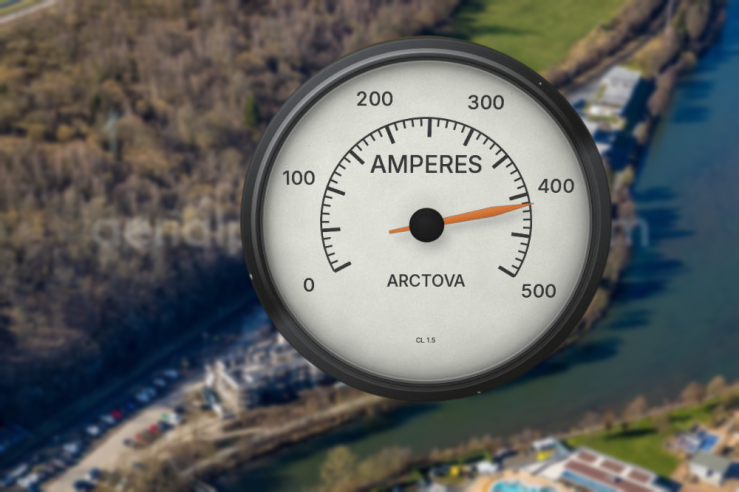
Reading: A 410
